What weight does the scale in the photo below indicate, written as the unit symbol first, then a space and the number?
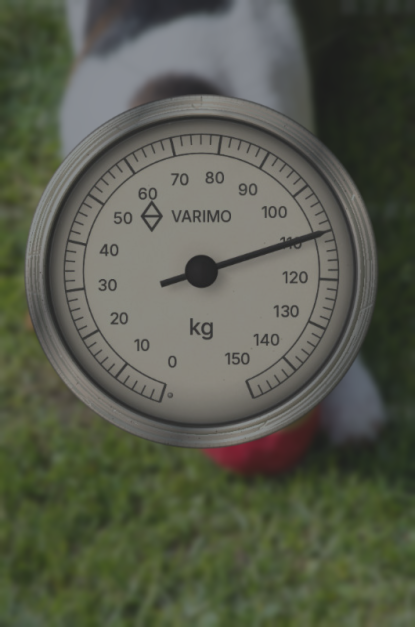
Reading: kg 110
